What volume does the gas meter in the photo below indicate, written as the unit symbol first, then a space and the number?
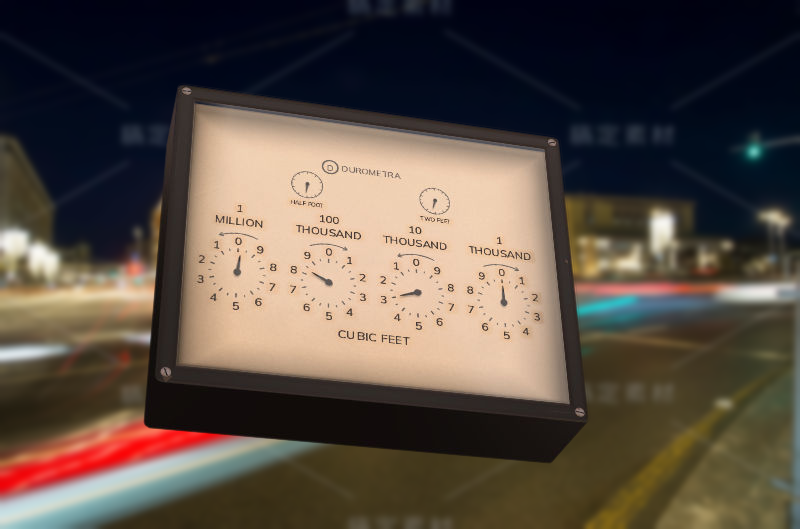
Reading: ft³ 983000
